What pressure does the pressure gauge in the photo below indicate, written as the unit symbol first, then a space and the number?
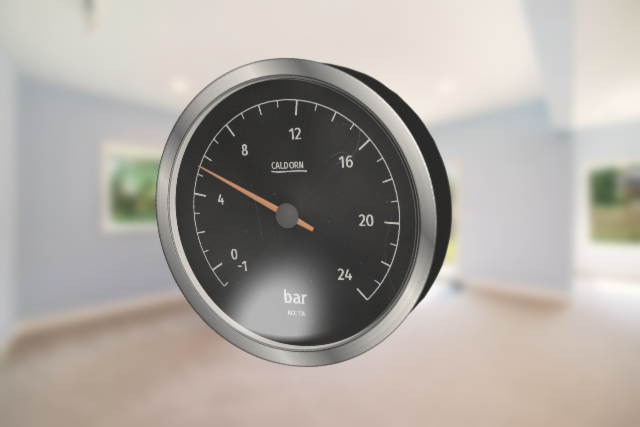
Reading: bar 5.5
